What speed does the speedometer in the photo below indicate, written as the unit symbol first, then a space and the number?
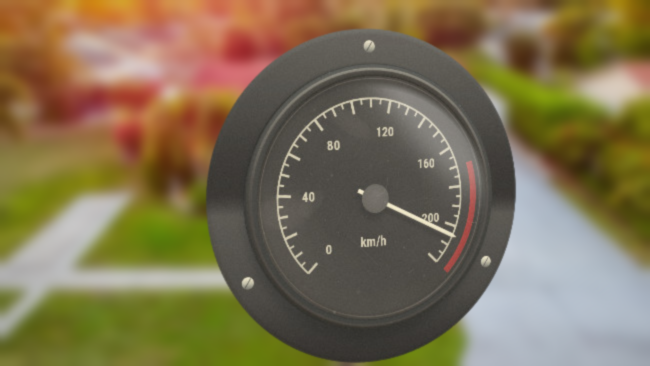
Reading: km/h 205
